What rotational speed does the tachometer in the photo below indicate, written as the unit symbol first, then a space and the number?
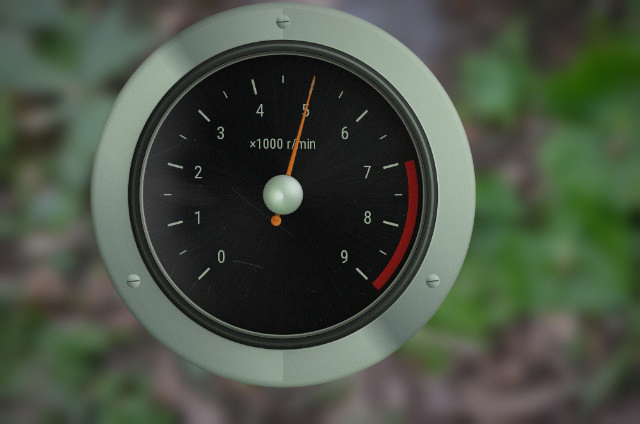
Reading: rpm 5000
